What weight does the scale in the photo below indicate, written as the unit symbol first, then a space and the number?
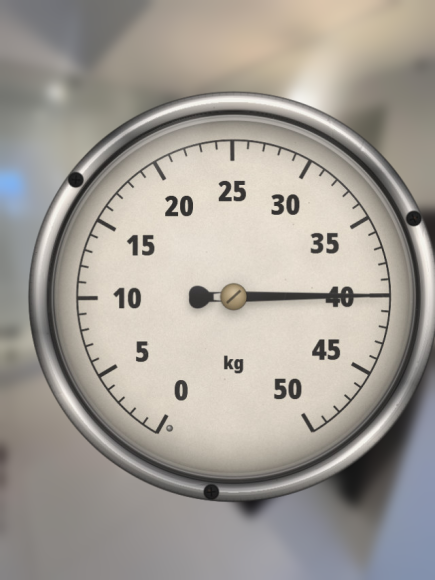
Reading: kg 40
